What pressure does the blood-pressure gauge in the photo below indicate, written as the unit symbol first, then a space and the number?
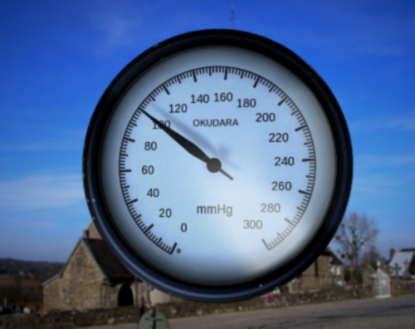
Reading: mmHg 100
